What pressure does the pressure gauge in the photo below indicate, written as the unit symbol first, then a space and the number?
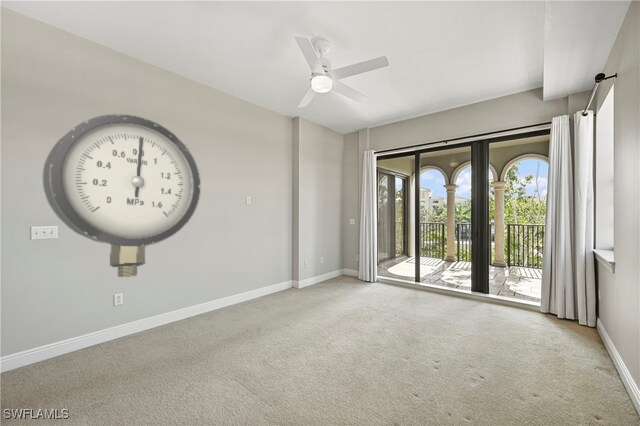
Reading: MPa 0.8
